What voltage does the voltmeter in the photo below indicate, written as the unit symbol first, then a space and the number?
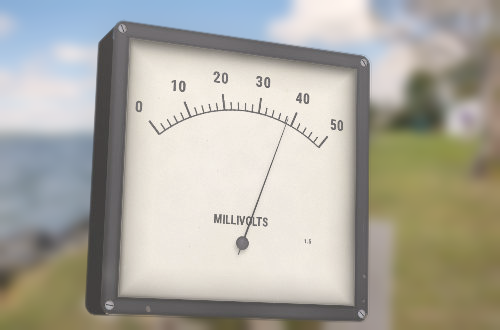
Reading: mV 38
